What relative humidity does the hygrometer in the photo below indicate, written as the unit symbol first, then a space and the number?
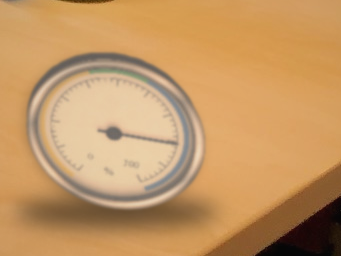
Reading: % 80
